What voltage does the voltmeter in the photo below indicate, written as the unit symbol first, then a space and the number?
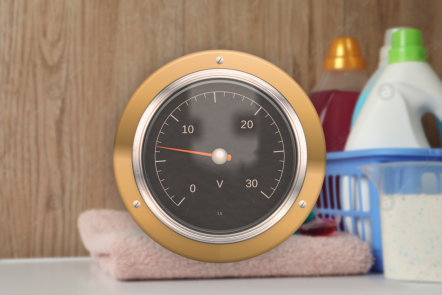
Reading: V 6.5
